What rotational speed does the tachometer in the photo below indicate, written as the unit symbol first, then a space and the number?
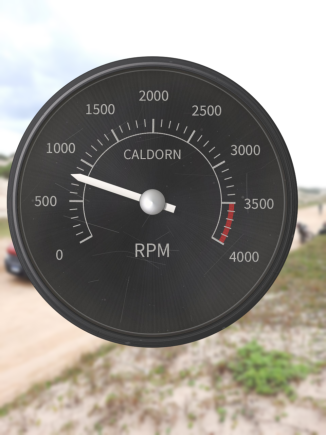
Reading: rpm 800
